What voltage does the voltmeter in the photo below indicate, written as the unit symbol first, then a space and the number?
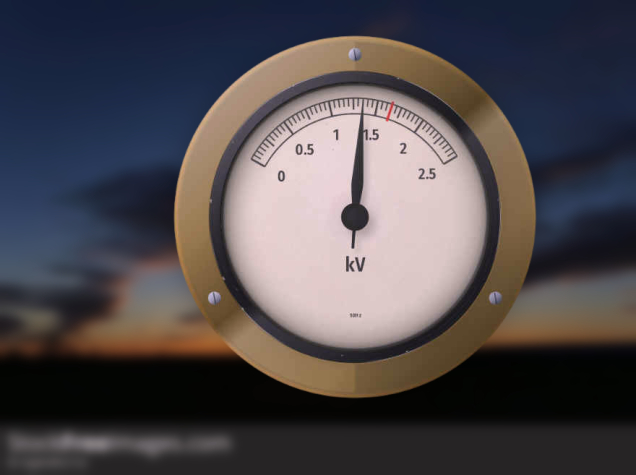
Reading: kV 1.35
